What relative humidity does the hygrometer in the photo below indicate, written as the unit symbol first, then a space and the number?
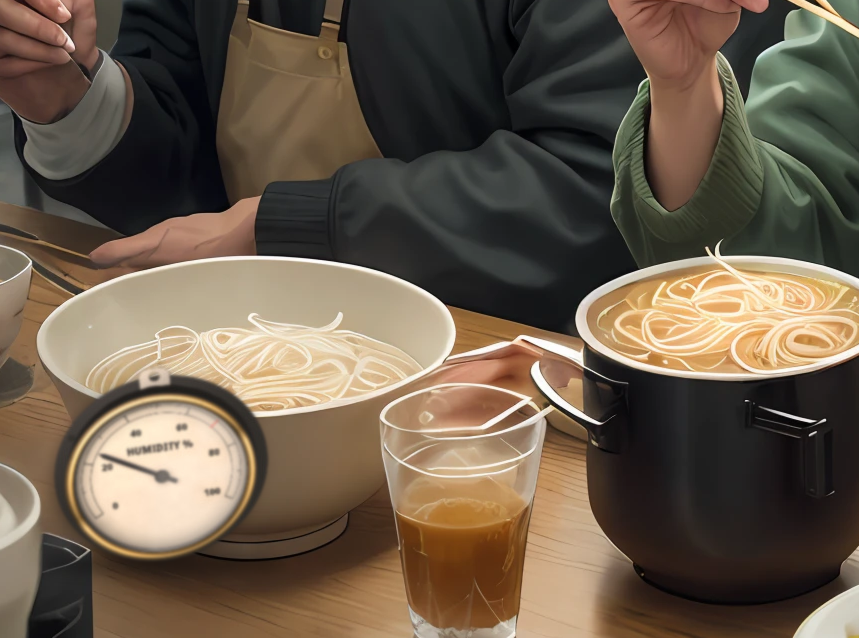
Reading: % 25
